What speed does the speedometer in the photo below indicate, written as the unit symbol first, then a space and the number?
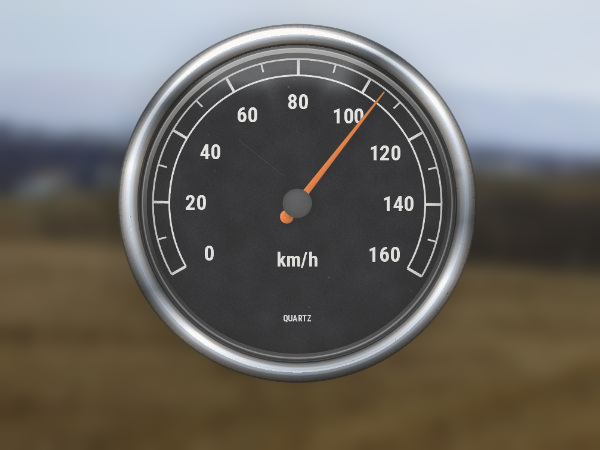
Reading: km/h 105
